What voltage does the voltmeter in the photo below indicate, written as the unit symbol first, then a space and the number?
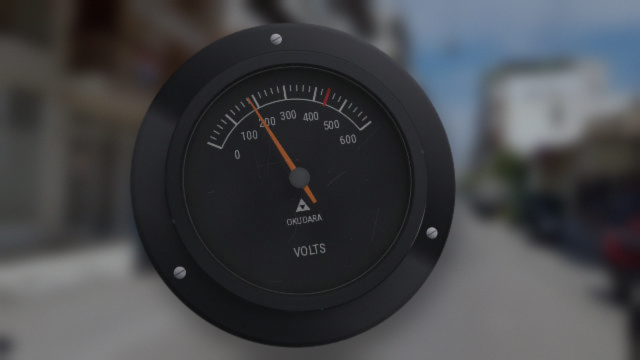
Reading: V 180
